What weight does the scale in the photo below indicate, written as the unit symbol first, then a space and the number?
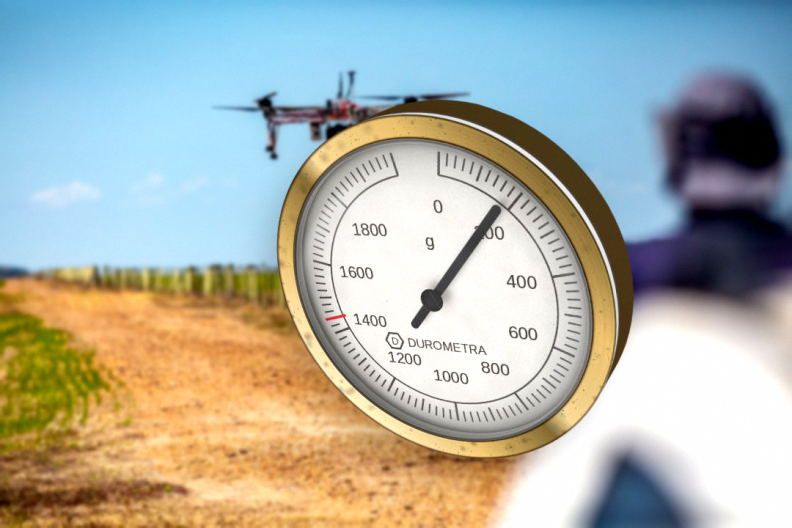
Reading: g 180
